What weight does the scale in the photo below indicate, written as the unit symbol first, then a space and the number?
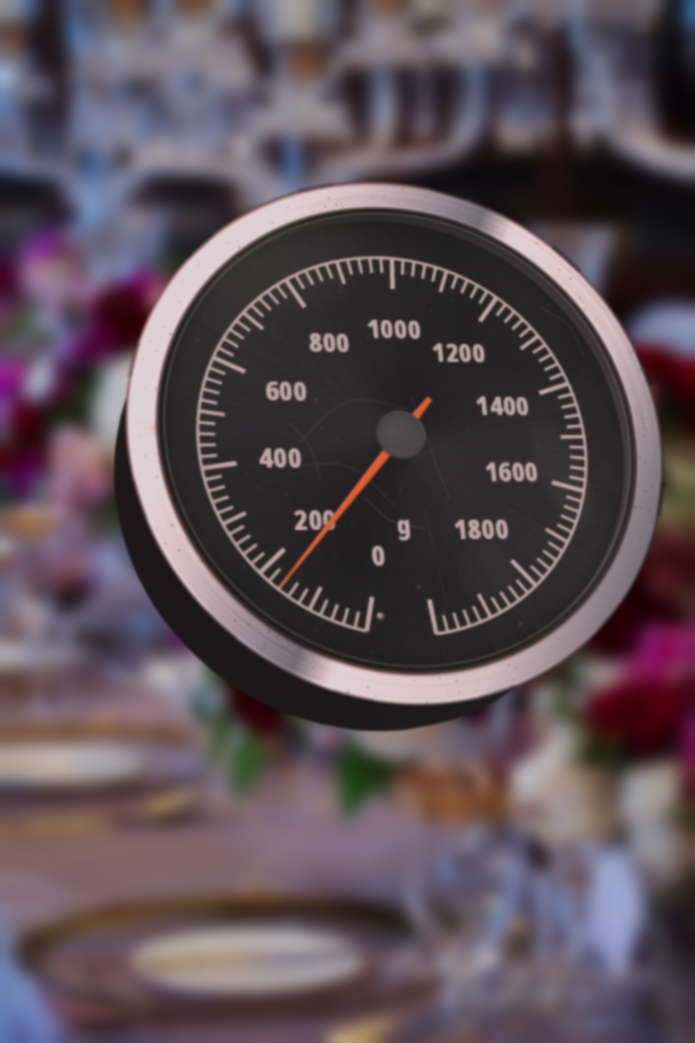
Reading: g 160
